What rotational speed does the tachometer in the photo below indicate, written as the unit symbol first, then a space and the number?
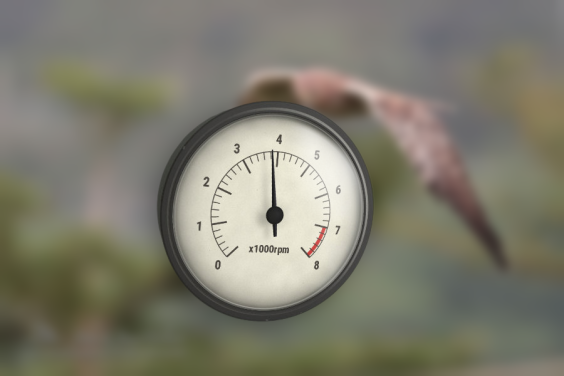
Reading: rpm 3800
